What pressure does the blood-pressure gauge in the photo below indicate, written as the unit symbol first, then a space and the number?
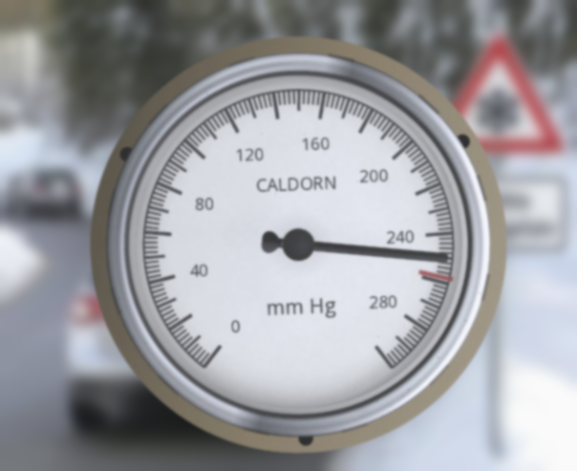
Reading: mmHg 250
